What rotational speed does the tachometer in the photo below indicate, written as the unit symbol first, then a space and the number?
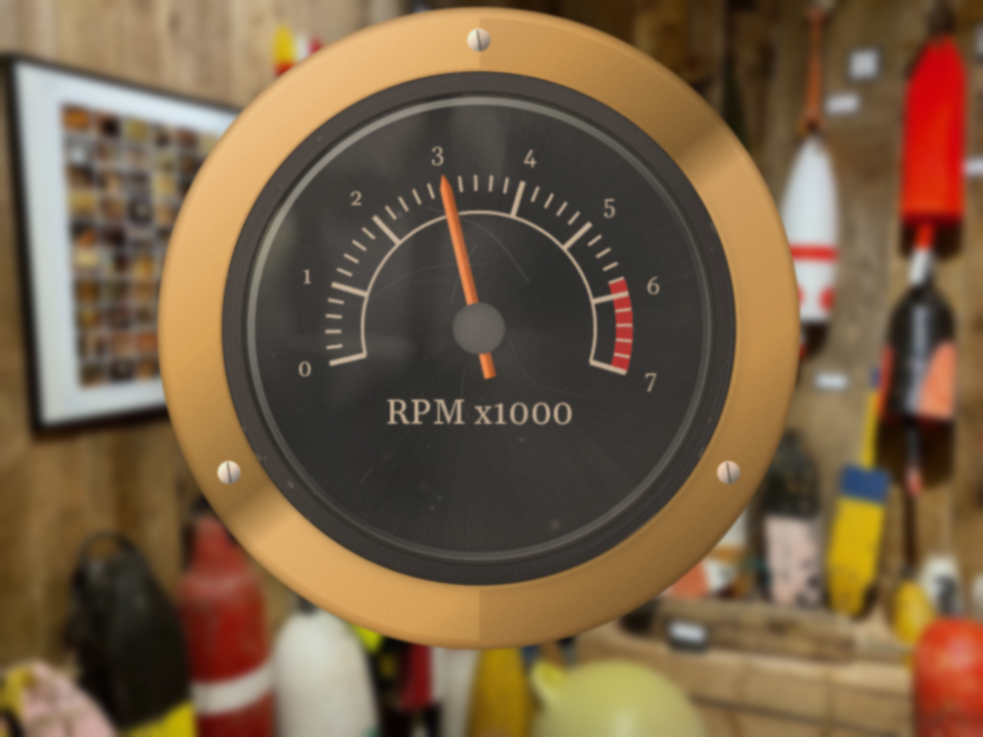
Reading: rpm 3000
